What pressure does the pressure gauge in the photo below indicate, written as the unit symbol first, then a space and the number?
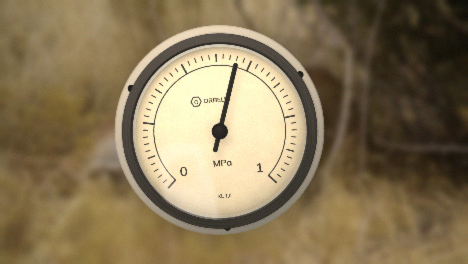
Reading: MPa 0.56
